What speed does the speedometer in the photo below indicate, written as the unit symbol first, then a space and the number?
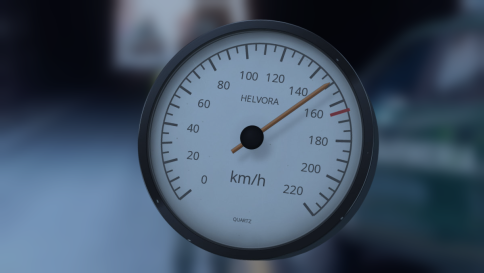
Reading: km/h 150
